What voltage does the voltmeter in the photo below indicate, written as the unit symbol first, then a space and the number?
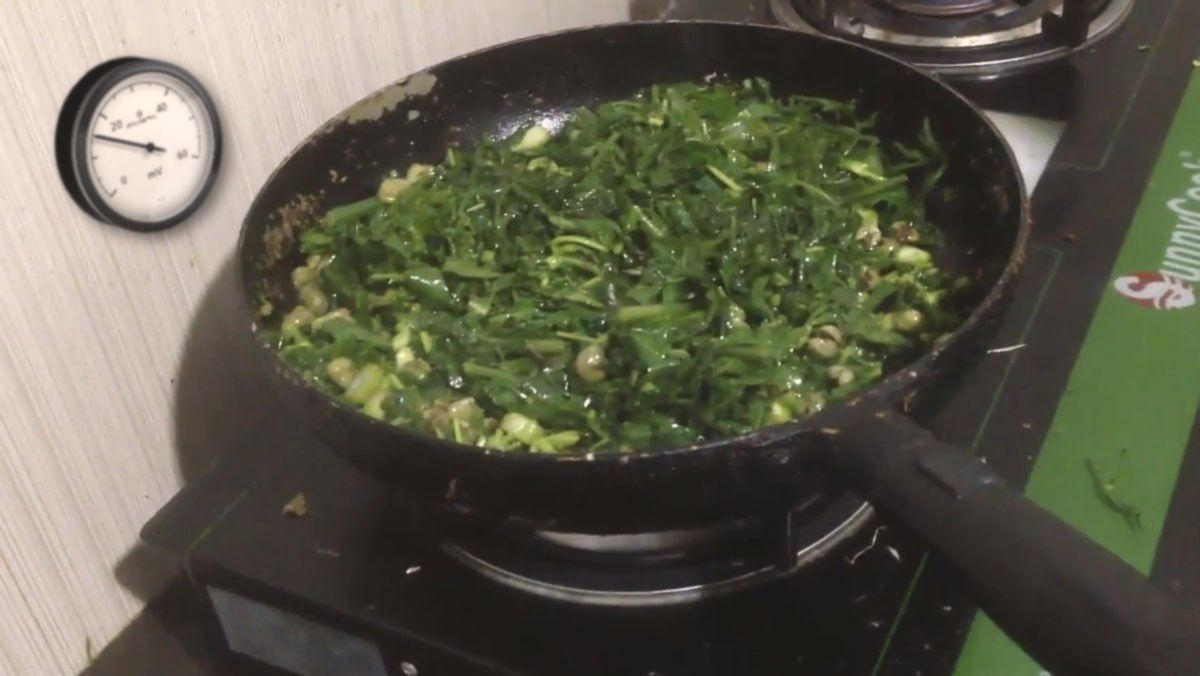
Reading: mV 15
